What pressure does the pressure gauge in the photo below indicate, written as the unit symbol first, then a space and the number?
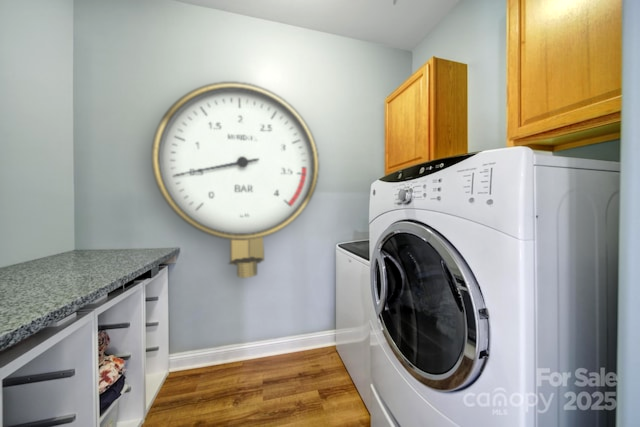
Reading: bar 0.5
